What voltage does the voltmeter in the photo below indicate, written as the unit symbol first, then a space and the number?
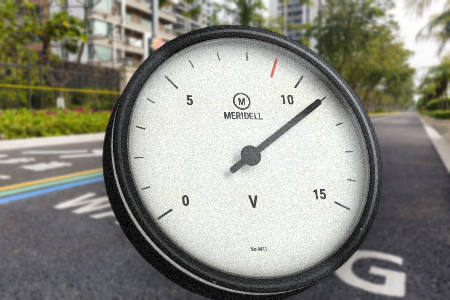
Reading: V 11
